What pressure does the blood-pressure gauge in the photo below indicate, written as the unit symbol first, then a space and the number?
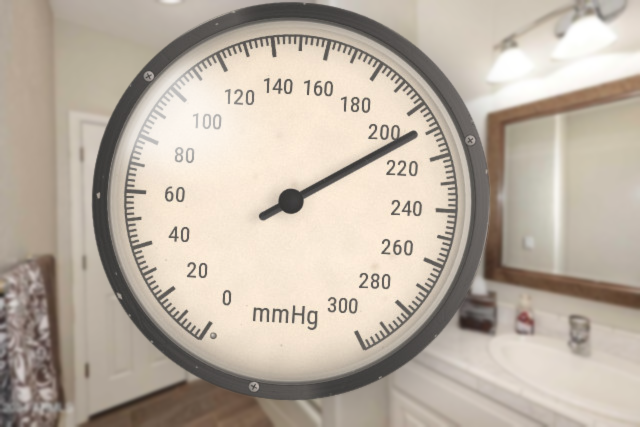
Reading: mmHg 208
